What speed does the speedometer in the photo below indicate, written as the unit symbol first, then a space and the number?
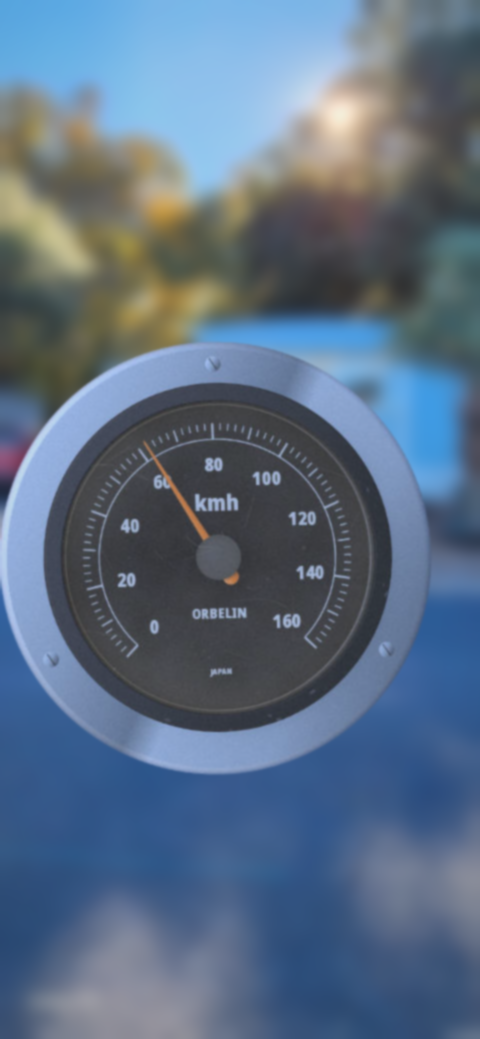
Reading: km/h 62
